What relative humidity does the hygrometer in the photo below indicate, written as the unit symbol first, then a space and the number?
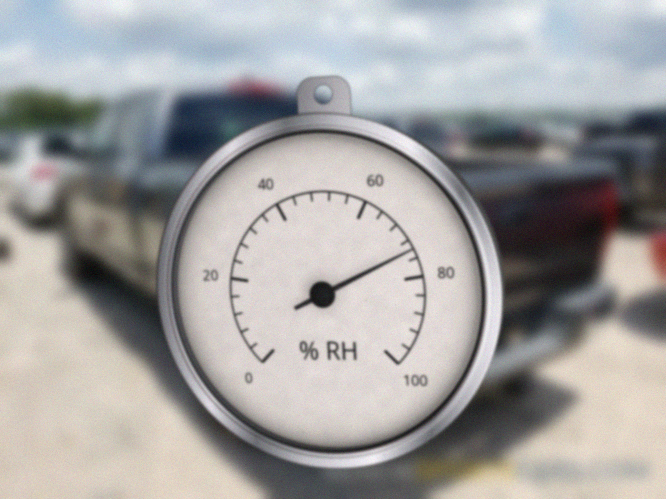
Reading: % 74
